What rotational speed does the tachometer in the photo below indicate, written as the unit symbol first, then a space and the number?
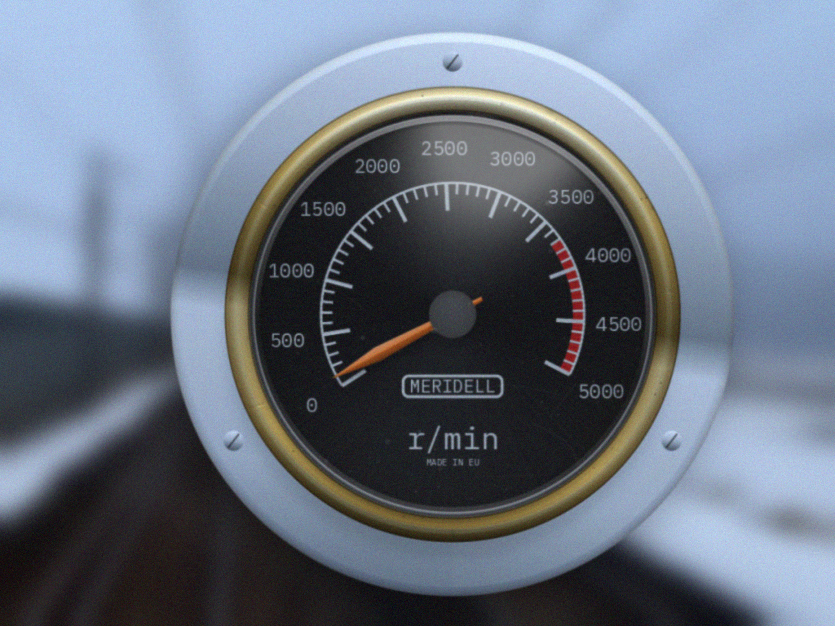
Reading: rpm 100
